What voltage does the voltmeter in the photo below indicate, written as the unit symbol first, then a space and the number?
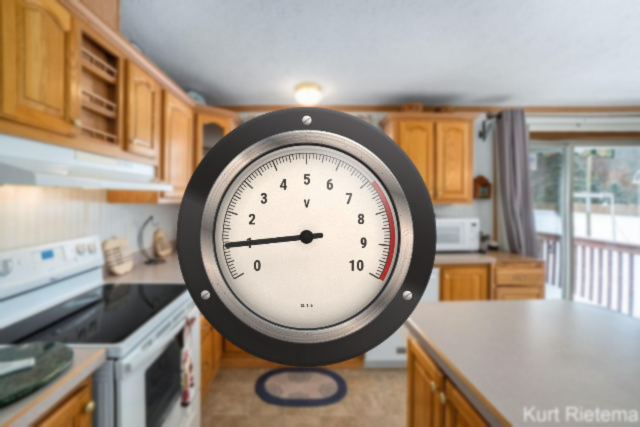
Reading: V 1
